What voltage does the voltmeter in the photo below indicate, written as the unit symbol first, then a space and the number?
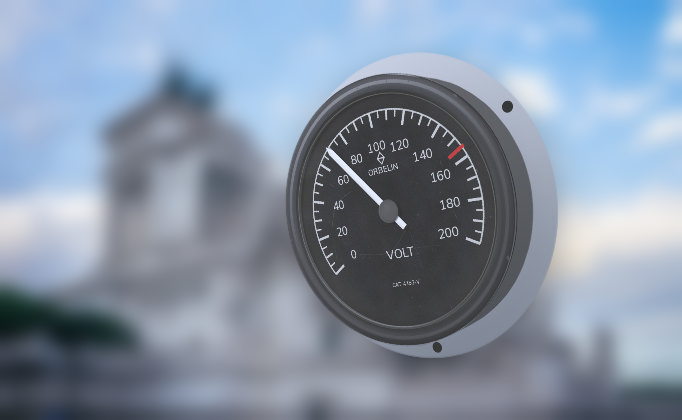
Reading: V 70
